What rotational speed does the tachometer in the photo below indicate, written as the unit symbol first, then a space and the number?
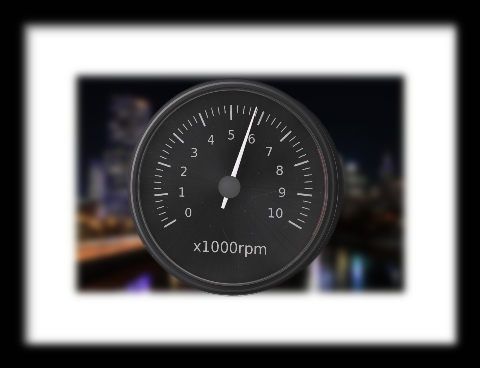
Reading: rpm 5800
